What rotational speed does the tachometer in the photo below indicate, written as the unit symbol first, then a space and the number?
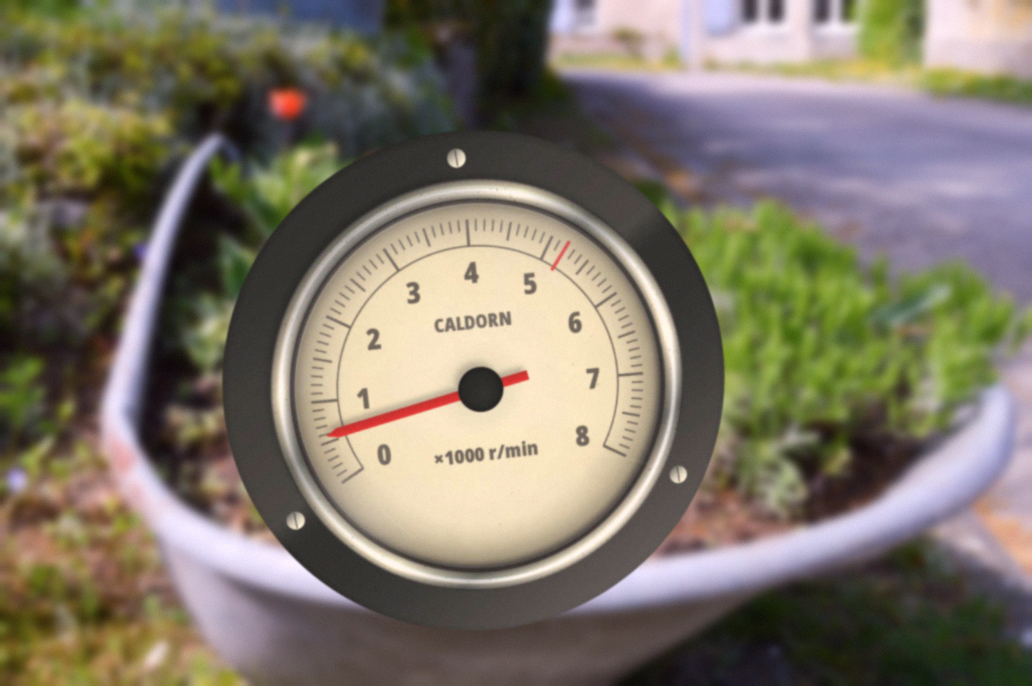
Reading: rpm 600
